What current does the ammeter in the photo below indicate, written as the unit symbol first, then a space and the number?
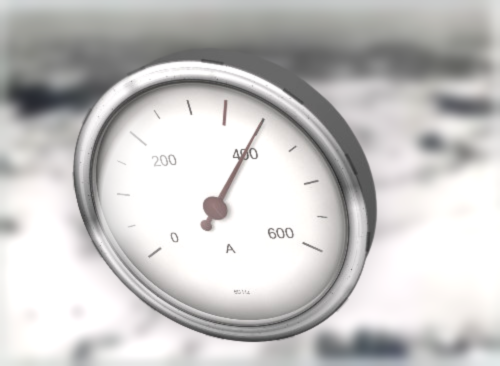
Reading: A 400
